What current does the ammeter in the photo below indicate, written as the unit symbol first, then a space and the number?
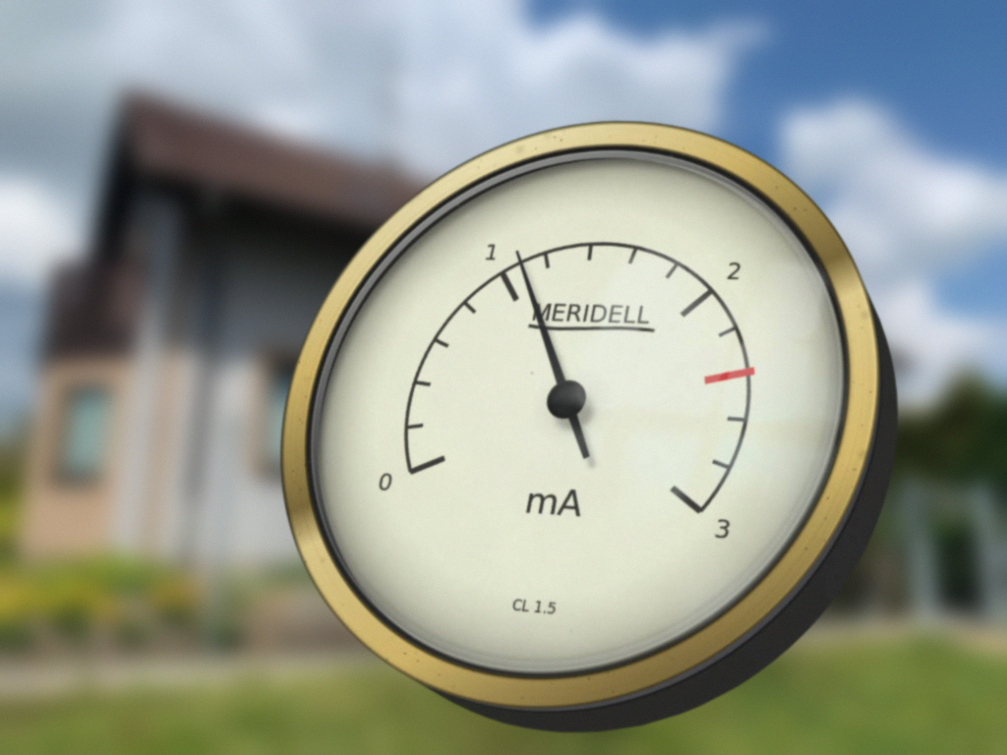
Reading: mA 1.1
